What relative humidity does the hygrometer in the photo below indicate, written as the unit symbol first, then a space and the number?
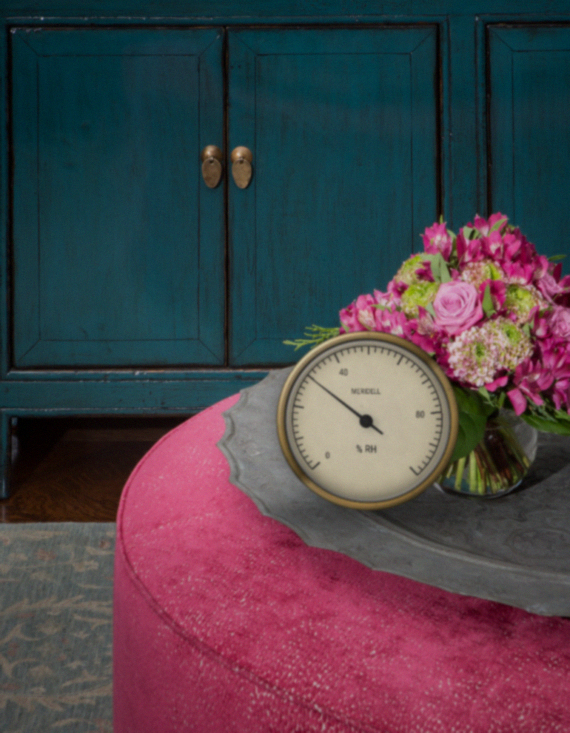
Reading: % 30
